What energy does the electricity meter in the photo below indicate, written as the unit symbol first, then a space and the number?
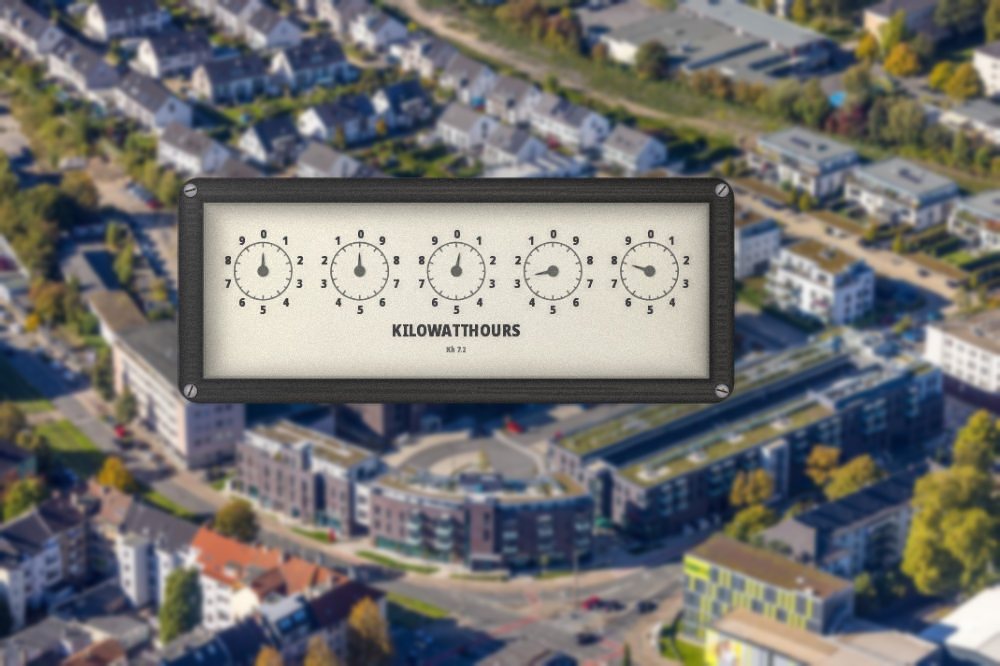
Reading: kWh 28
